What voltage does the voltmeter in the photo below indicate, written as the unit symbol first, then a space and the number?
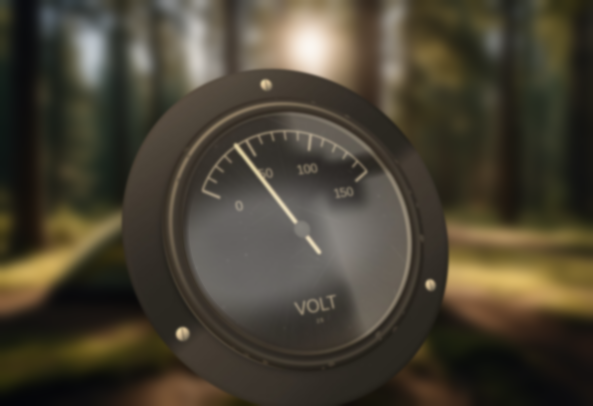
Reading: V 40
